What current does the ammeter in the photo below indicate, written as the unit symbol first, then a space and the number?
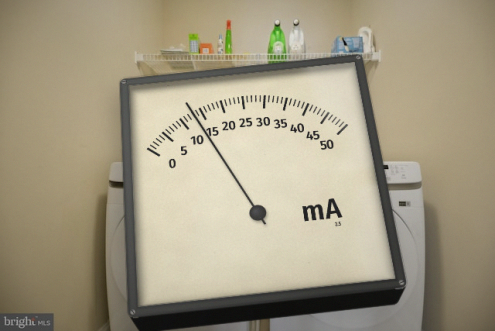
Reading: mA 13
